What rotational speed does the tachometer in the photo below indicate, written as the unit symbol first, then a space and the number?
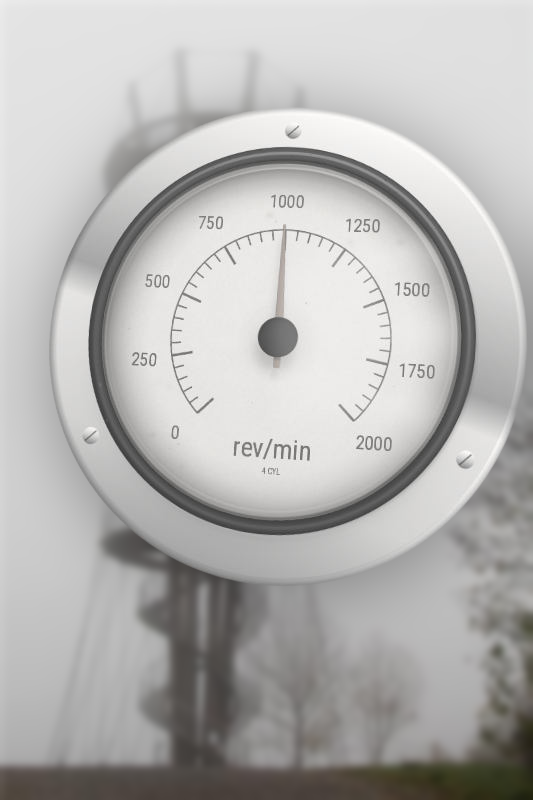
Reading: rpm 1000
